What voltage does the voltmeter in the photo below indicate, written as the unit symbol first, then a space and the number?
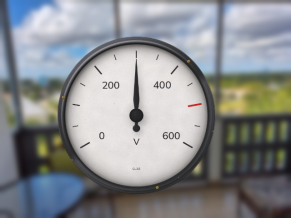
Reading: V 300
